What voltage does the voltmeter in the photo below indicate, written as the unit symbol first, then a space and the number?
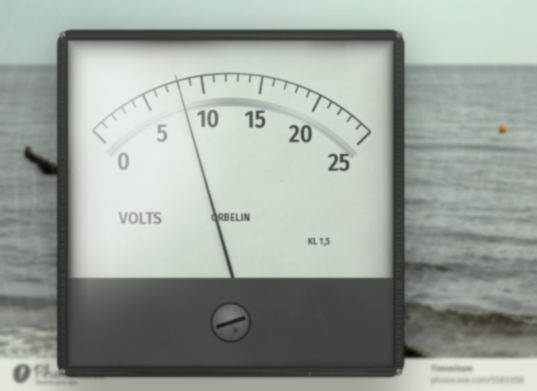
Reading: V 8
